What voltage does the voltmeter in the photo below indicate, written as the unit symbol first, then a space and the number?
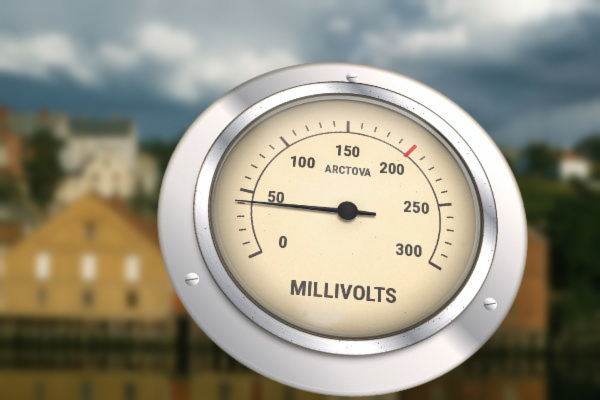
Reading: mV 40
